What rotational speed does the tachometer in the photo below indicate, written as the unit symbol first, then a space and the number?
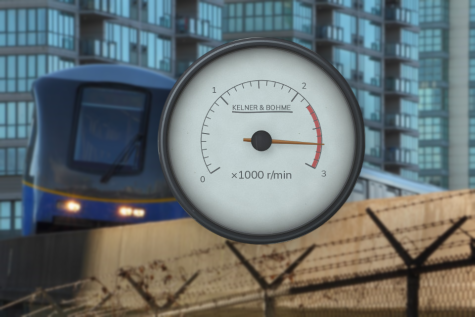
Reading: rpm 2700
